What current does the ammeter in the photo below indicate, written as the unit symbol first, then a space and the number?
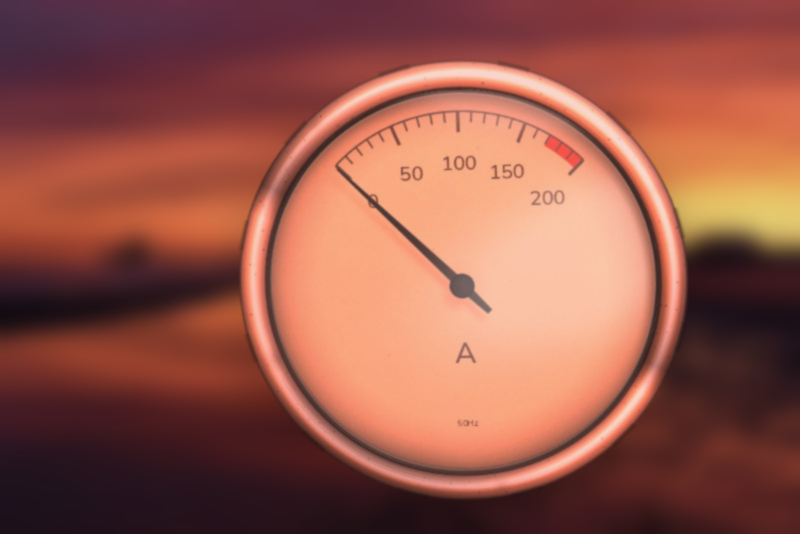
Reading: A 0
